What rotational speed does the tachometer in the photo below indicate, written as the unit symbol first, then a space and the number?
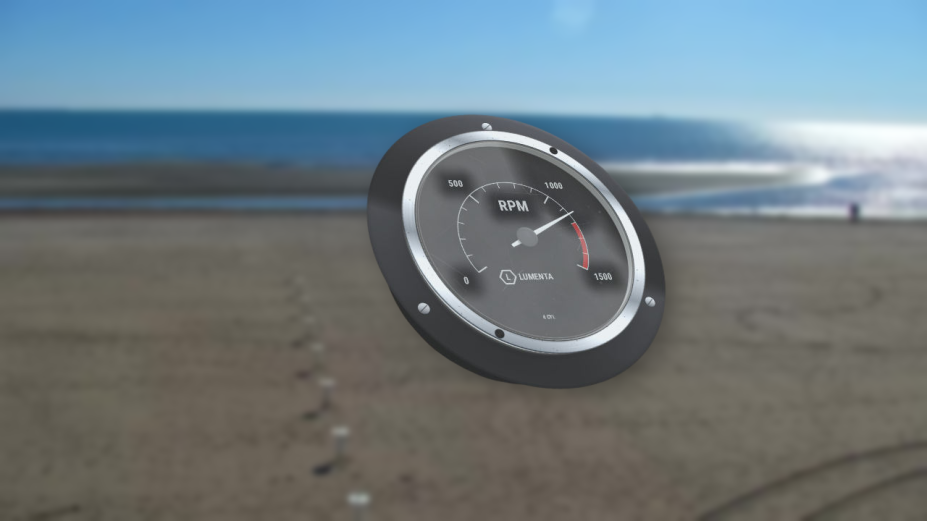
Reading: rpm 1150
